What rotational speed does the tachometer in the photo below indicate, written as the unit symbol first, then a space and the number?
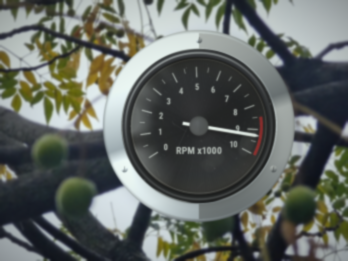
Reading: rpm 9250
